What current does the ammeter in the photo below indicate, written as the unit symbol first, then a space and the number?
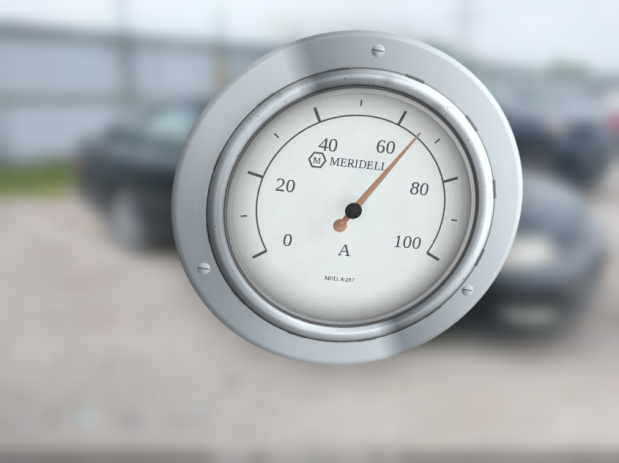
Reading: A 65
